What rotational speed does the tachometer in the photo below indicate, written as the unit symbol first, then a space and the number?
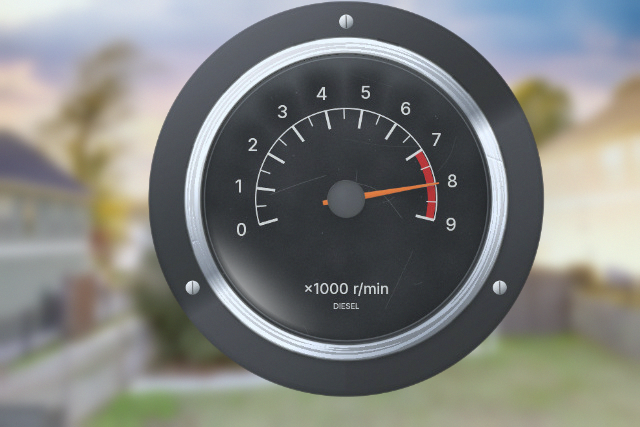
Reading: rpm 8000
